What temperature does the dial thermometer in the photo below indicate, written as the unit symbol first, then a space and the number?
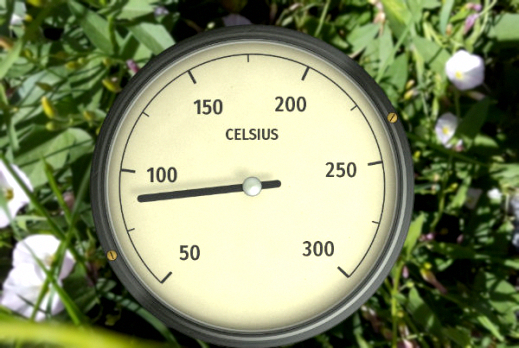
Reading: °C 87.5
